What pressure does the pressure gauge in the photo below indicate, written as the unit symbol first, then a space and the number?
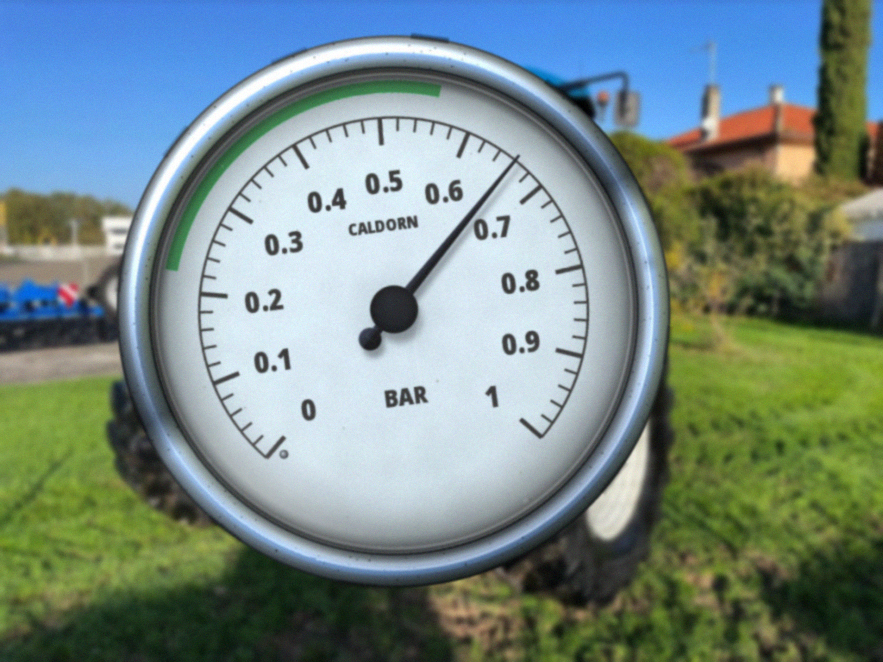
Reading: bar 0.66
